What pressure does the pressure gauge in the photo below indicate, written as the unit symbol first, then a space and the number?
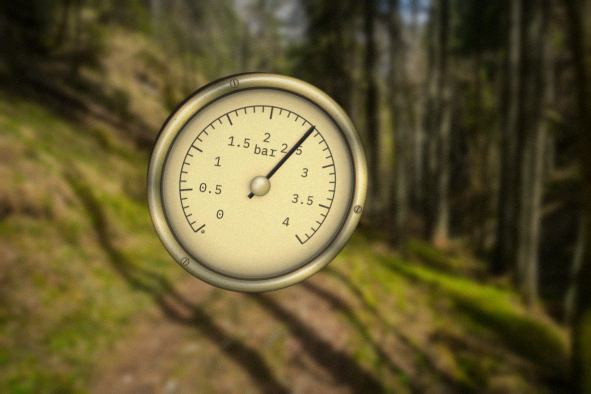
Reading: bar 2.5
